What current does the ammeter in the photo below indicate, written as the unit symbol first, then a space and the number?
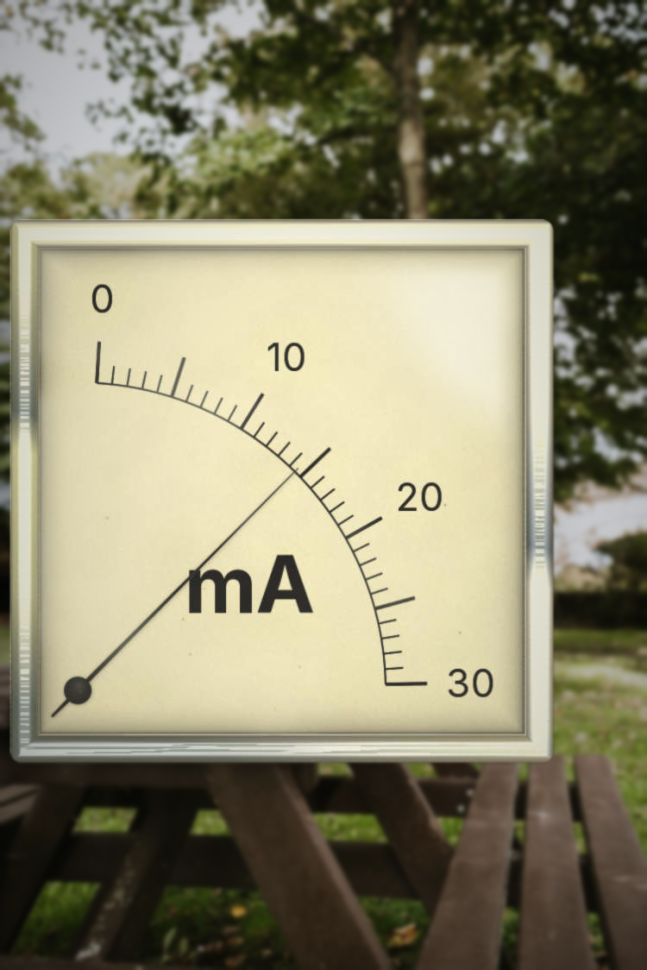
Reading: mA 14.5
